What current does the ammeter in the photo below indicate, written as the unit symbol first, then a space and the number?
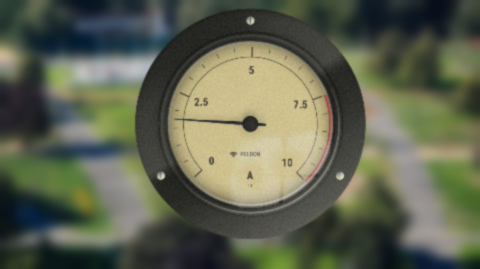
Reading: A 1.75
